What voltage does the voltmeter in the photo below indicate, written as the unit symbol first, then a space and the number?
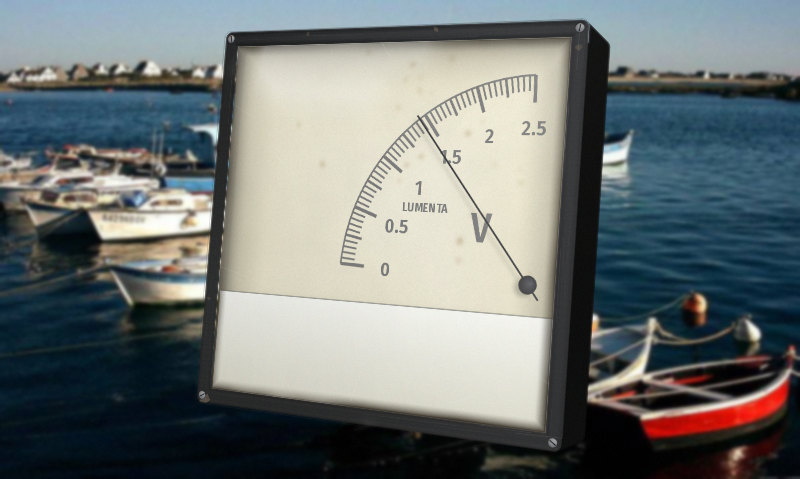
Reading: V 1.45
